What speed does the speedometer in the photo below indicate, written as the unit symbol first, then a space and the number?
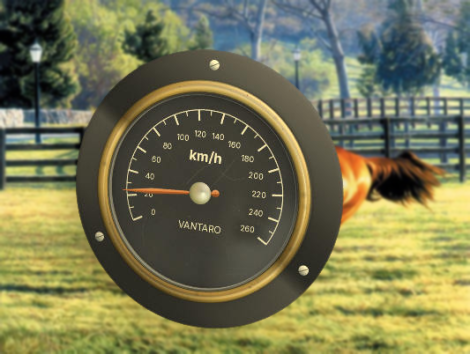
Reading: km/h 25
